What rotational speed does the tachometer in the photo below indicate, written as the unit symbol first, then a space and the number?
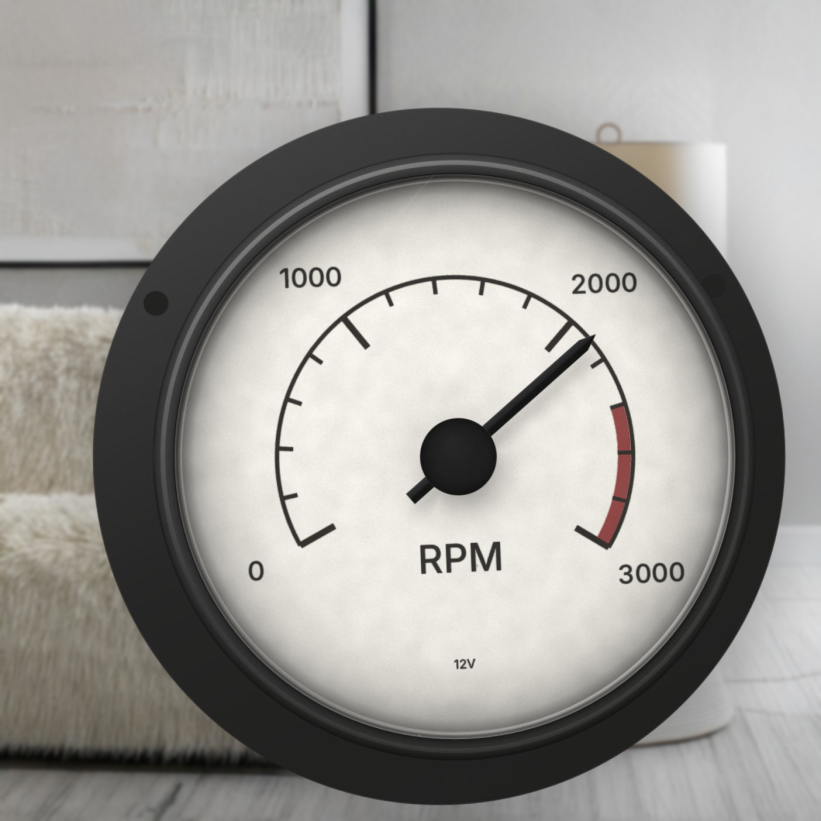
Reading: rpm 2100
